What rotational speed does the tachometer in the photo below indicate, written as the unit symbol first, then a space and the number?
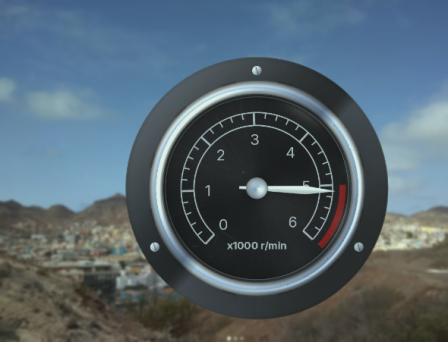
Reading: rpm 5100
